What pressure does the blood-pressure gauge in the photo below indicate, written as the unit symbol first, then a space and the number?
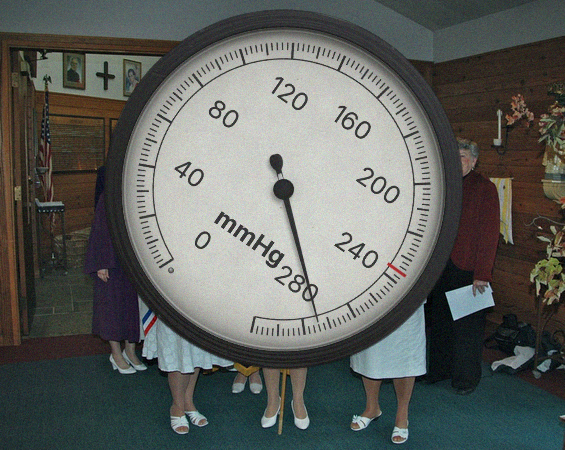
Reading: mmHg 274
